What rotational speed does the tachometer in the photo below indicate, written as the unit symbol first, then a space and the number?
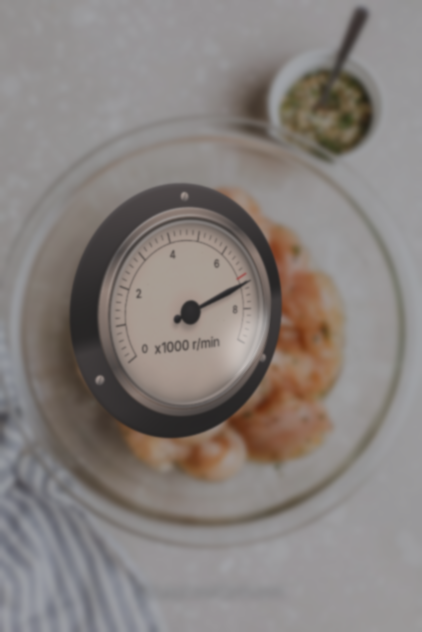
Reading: rpm 7200
